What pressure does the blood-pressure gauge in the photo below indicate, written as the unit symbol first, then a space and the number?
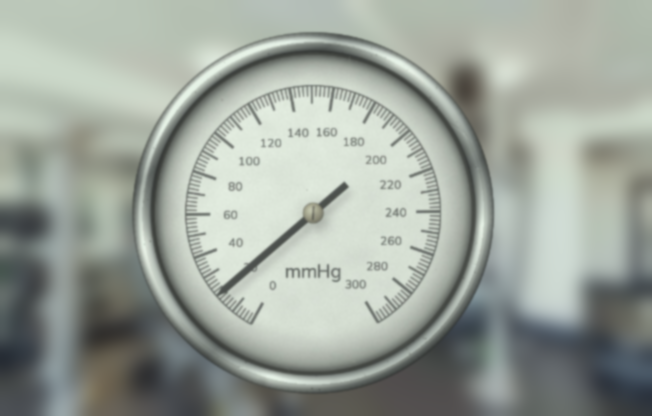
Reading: mmHg 20
